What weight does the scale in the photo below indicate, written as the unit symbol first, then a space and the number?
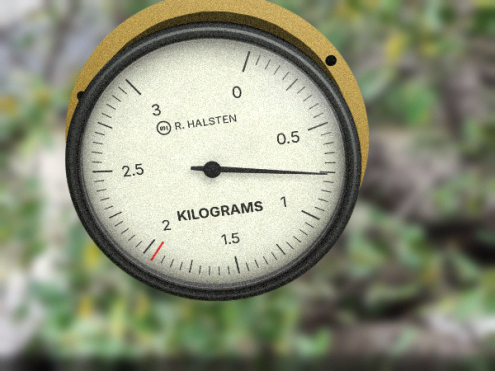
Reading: kg 0.75
